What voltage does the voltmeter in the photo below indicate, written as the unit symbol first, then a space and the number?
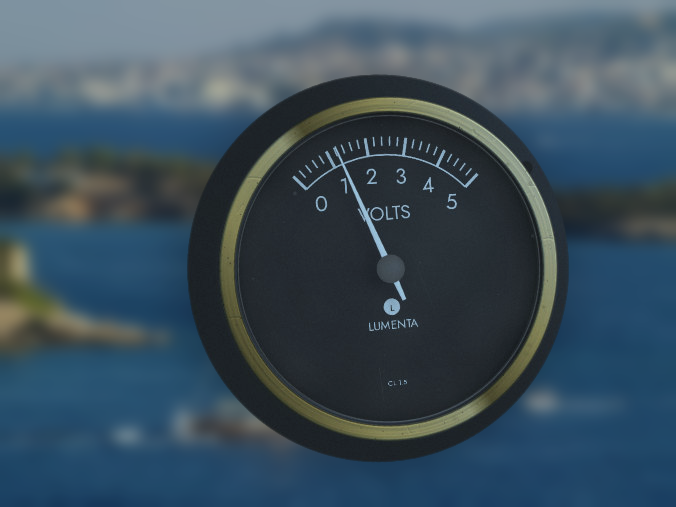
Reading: V 1.2
